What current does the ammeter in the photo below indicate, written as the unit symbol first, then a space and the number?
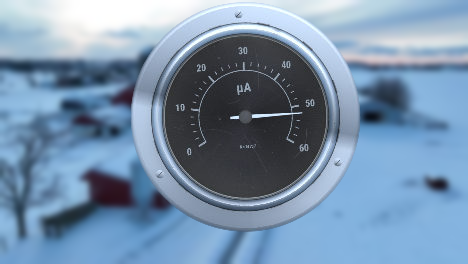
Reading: µA 52
